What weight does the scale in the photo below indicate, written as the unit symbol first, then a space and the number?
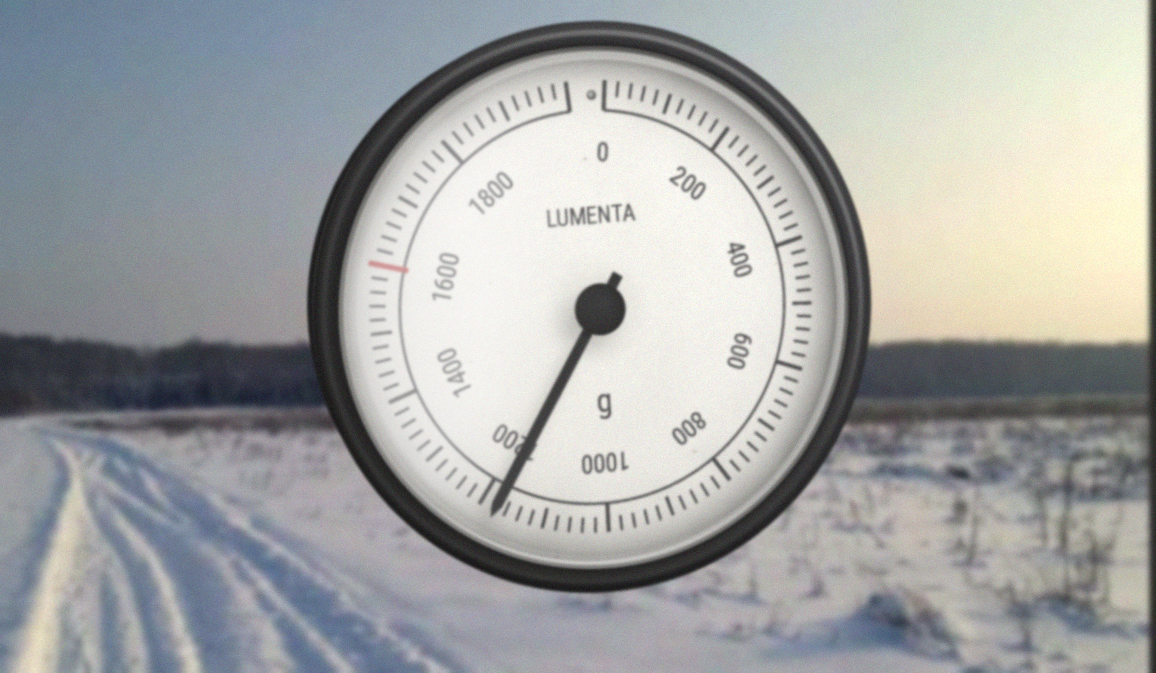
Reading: g 1180
